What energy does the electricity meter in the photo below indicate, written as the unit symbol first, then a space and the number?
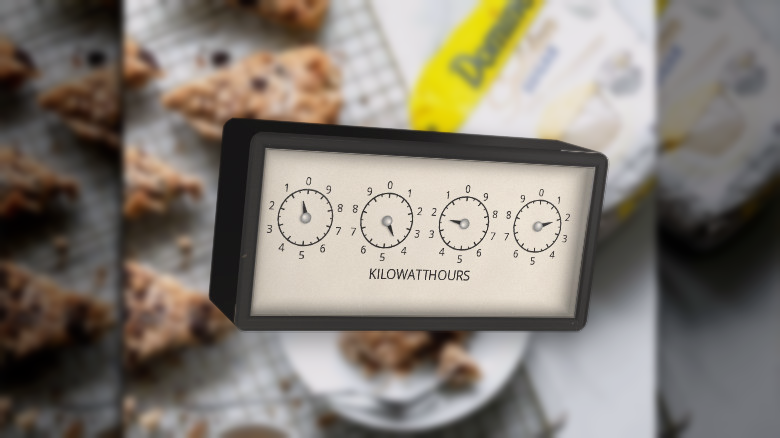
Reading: kWh 422
